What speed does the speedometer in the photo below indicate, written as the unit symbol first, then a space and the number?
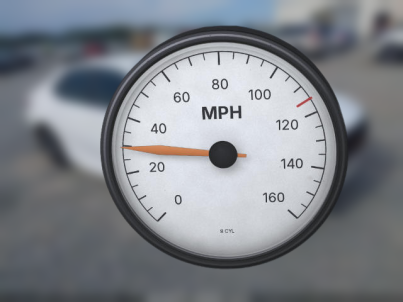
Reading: mph 30
